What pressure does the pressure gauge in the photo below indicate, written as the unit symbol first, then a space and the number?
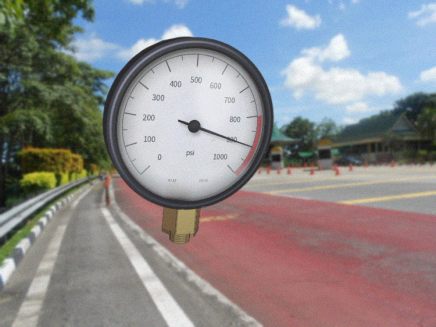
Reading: psi 900
